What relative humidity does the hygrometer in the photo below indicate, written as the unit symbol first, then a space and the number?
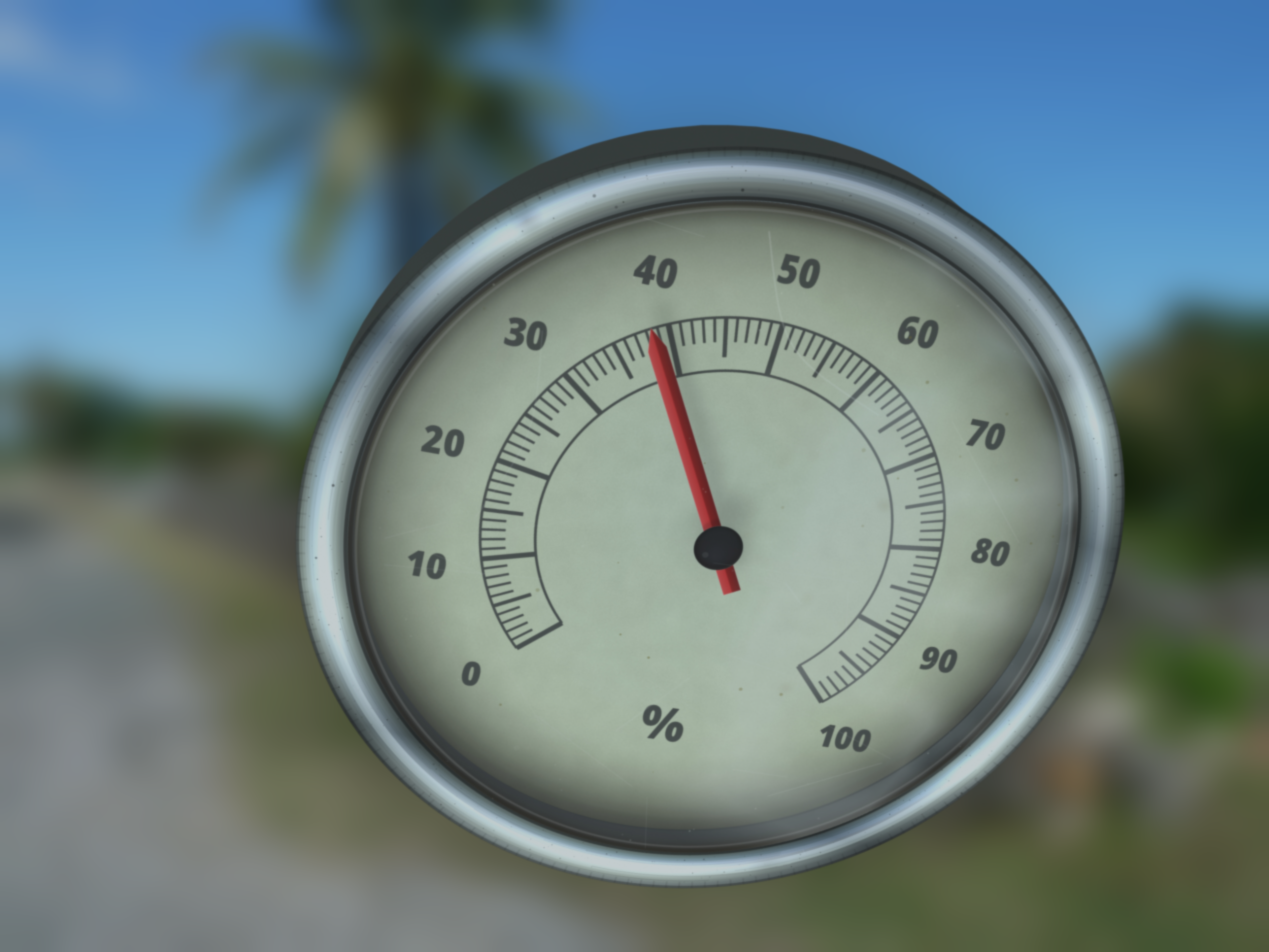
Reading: % 38.5
